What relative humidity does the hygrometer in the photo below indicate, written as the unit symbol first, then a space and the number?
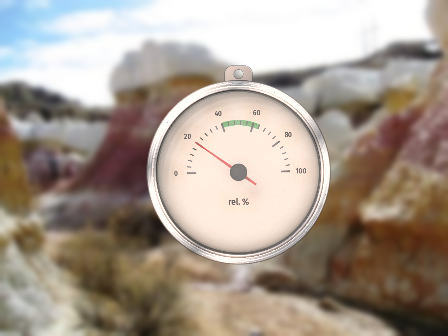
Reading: % 20
